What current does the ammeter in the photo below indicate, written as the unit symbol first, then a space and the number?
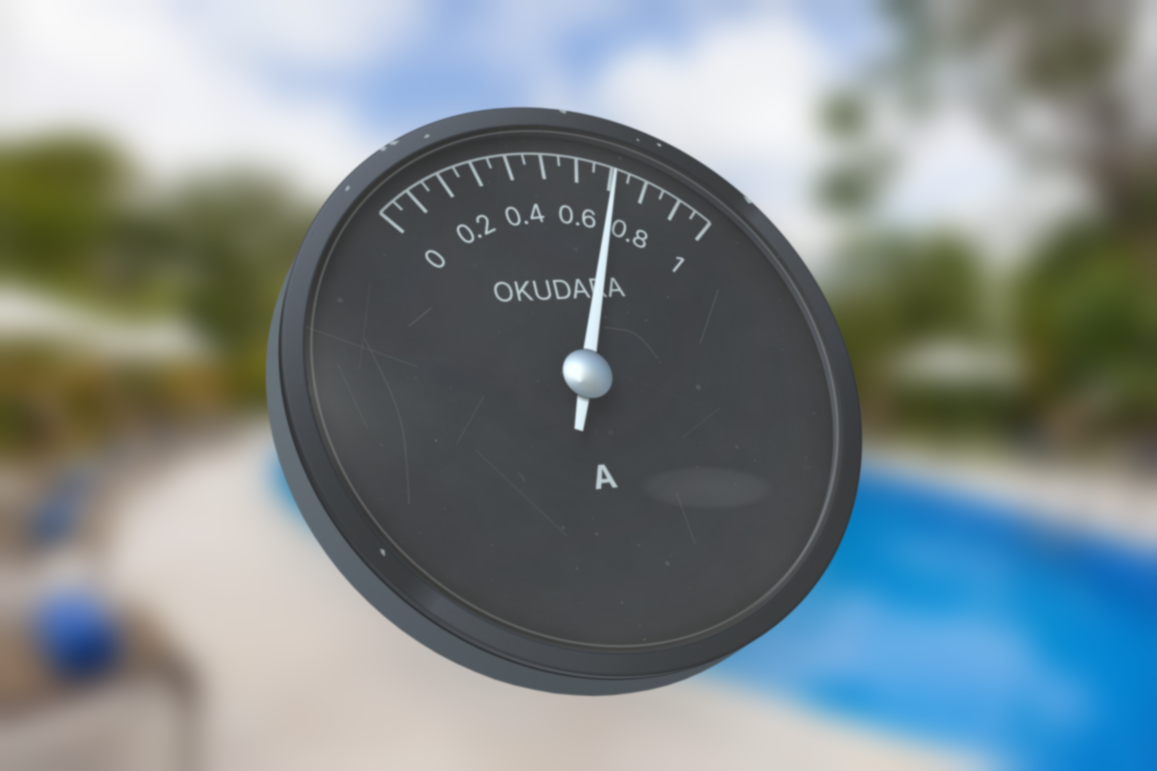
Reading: A 0.7
